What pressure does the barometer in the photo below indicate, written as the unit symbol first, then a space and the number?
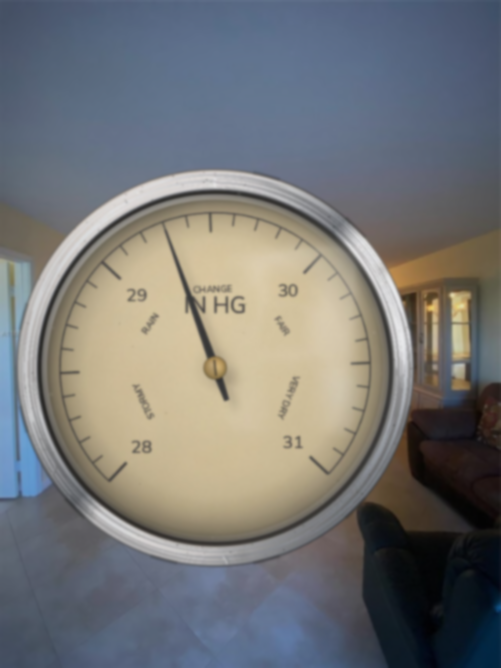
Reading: inHg 29.3
